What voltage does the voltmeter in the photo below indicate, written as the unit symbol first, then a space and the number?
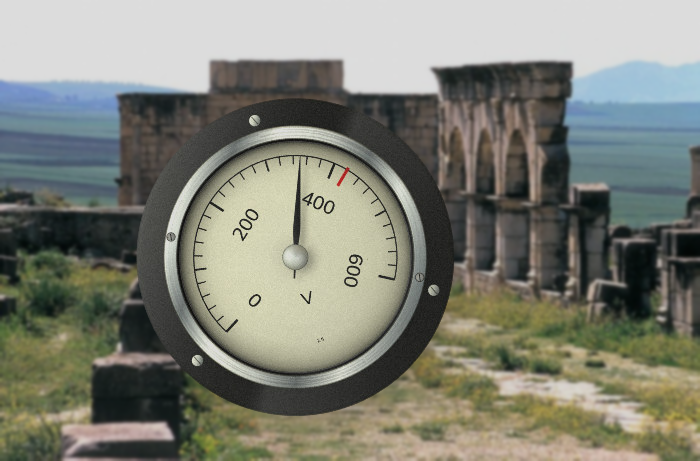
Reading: V 350
